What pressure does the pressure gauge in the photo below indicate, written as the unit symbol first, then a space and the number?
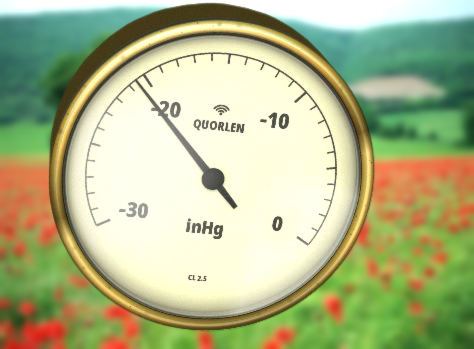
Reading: inHg -20.5
